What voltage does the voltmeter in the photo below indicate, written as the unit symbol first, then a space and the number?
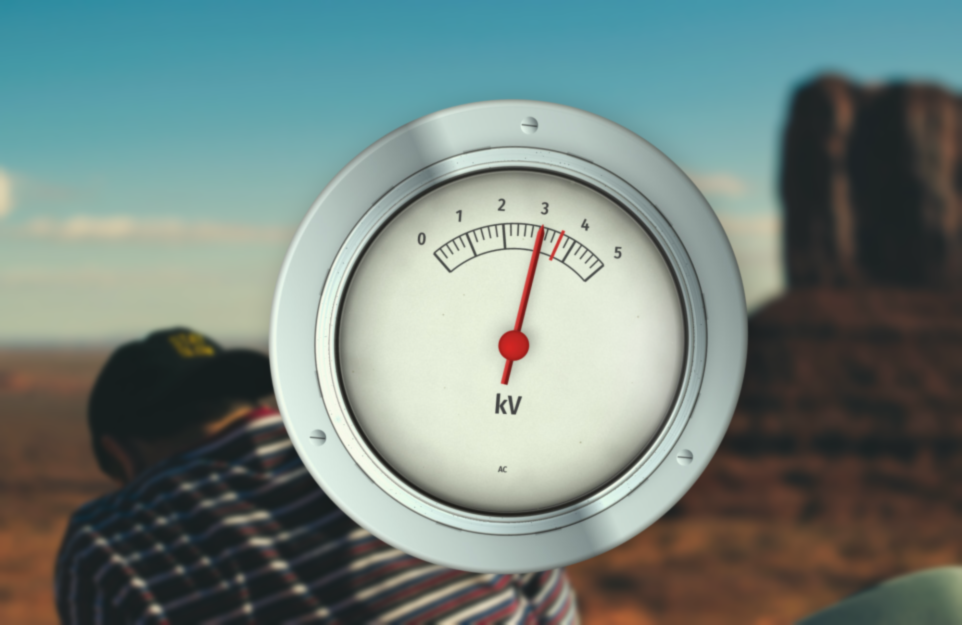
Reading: kV 3
